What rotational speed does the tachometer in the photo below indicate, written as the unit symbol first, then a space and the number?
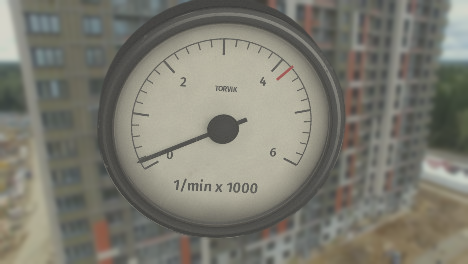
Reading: rpm 200
